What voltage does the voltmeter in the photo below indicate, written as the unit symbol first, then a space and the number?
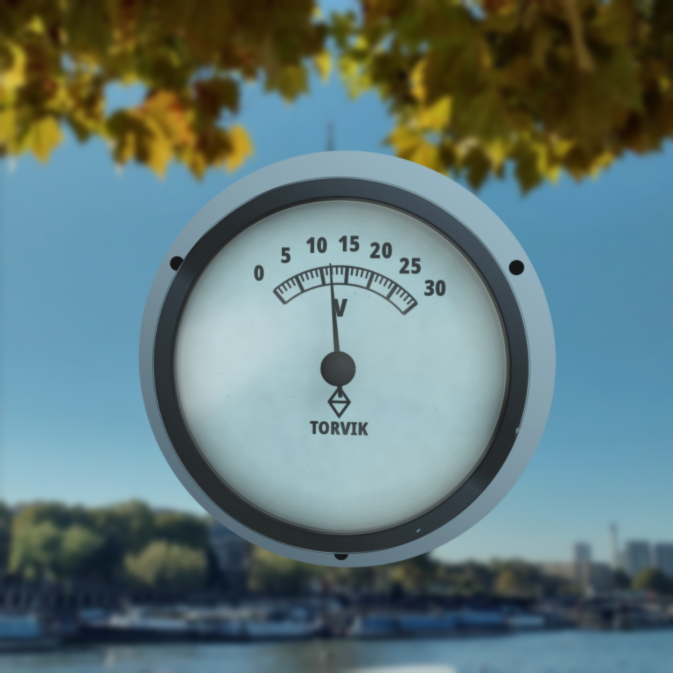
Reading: V 12
